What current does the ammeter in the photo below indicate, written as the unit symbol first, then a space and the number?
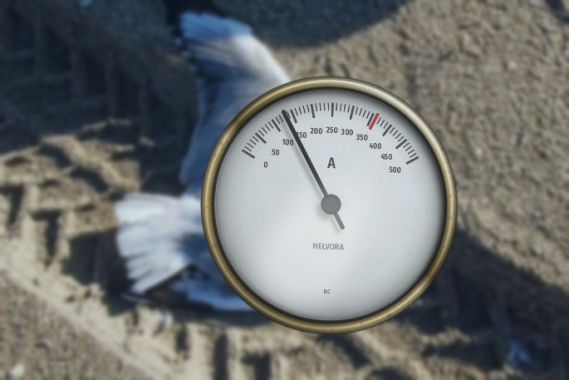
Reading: A 130
